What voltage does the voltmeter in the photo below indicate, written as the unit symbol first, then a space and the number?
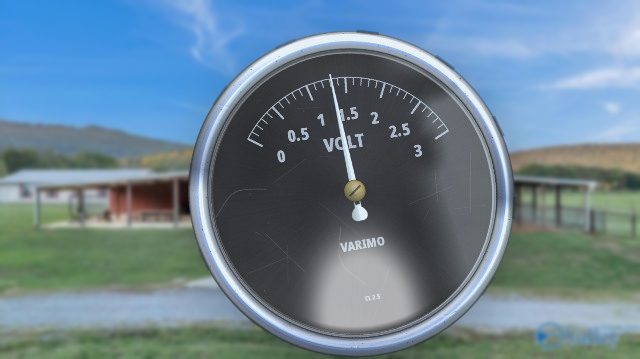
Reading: V 1.3
